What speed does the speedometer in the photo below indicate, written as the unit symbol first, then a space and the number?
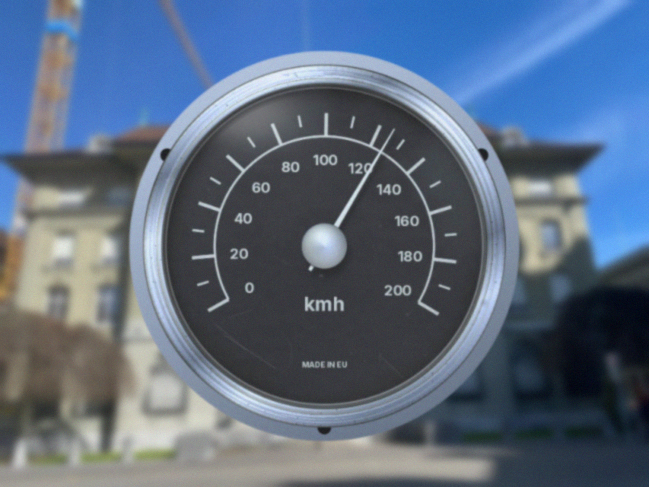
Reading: km/h 125
